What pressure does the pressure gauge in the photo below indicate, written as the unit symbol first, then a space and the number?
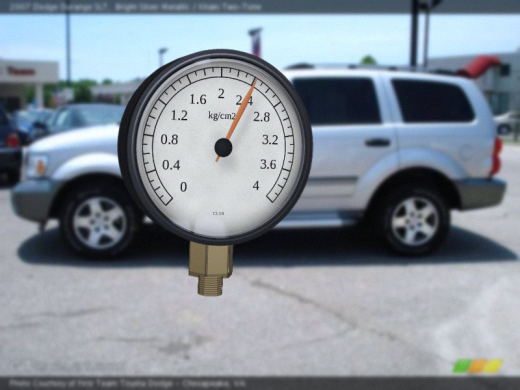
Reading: kg/cm² 2.4
